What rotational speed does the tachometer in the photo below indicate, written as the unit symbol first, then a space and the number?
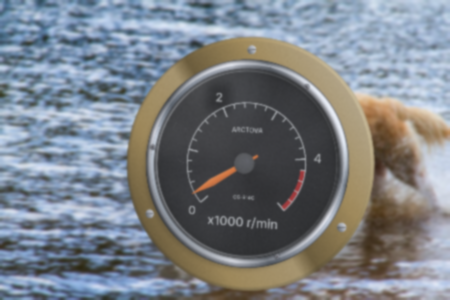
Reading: rpm 200
